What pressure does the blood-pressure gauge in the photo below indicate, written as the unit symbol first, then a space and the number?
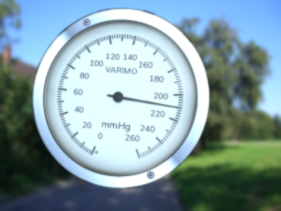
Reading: mmHg 210
